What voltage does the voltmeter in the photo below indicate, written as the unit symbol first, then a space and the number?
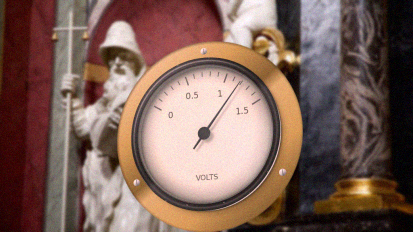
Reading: V 1.2
